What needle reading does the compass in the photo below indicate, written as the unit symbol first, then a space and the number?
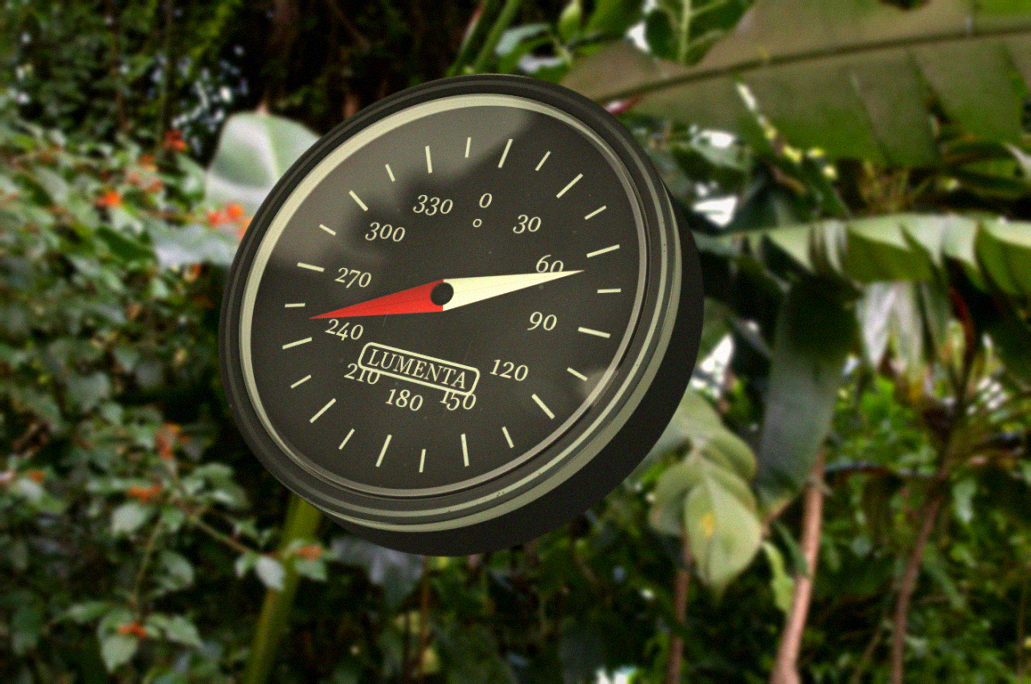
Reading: ° 247.5
